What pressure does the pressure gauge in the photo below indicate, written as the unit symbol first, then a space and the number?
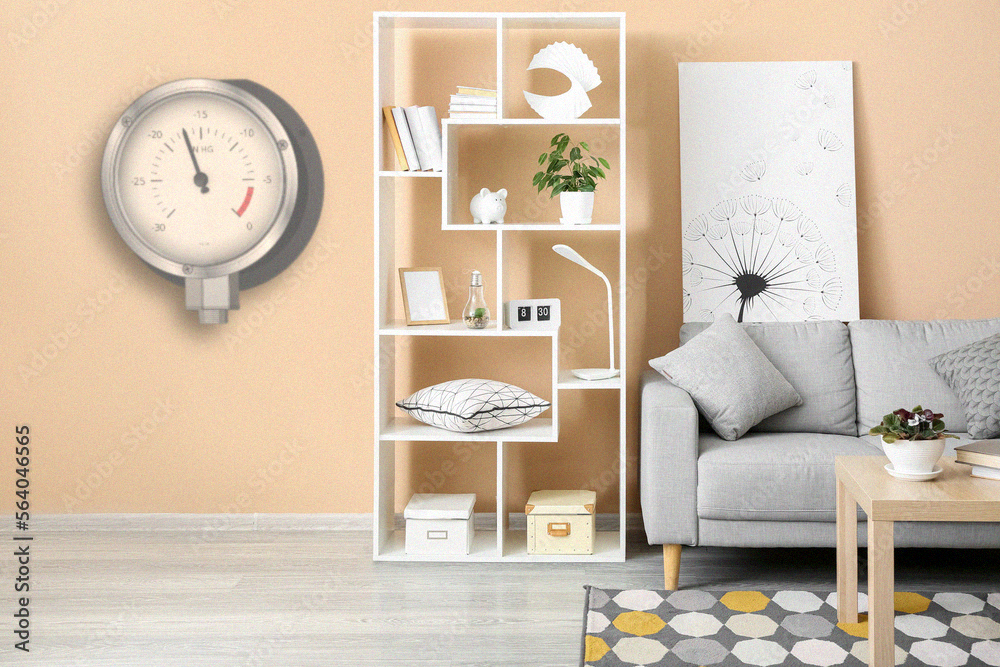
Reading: inHg -17
